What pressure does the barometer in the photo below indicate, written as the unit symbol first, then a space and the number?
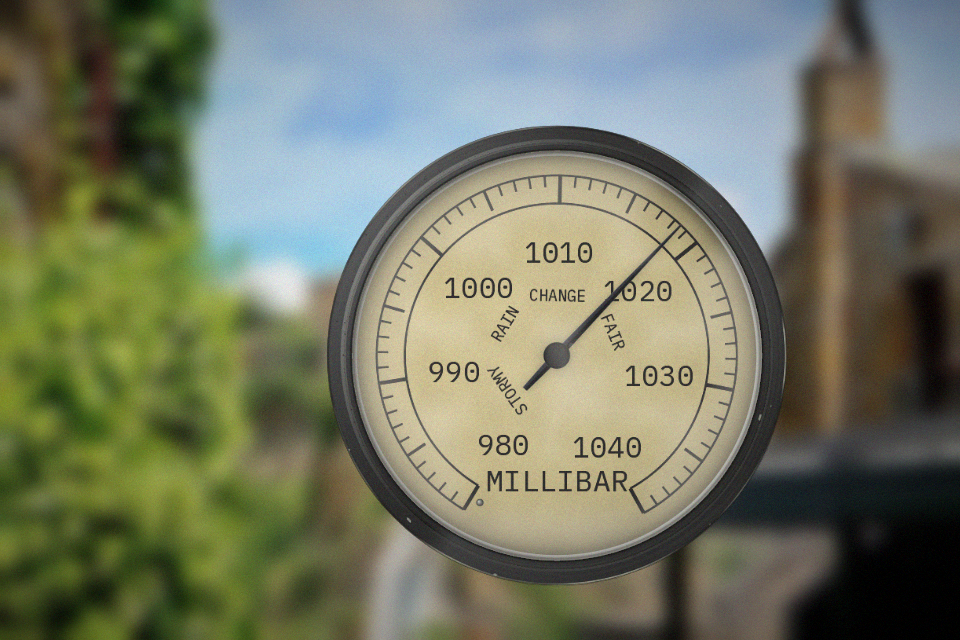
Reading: mbar 1018.5
